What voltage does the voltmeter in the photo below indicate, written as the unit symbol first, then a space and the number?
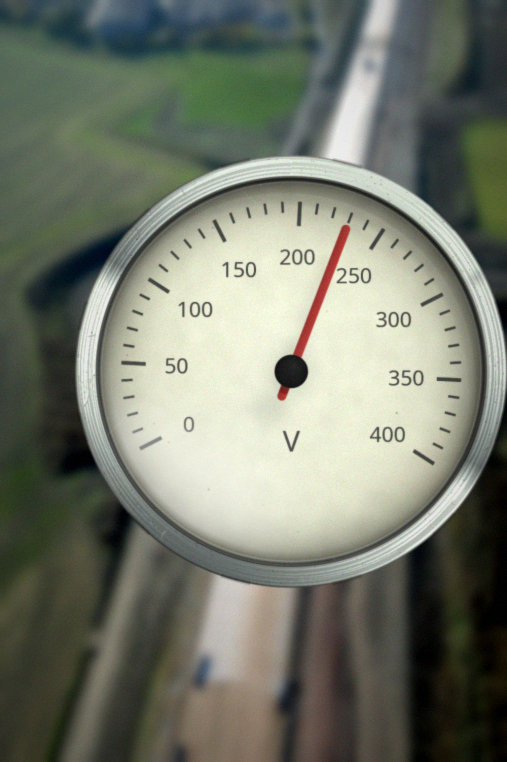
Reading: V 230
